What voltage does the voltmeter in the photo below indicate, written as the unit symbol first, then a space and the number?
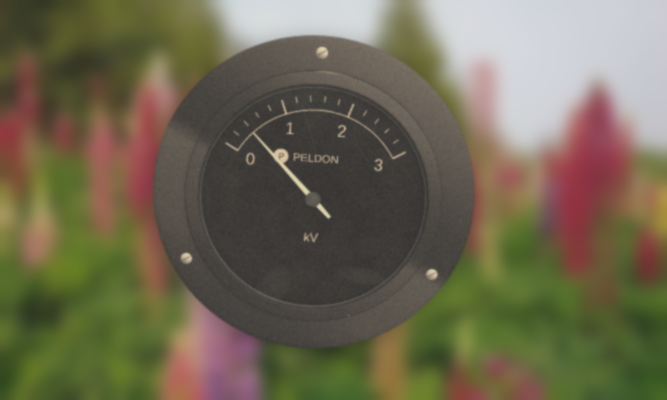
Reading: kV 0.4
